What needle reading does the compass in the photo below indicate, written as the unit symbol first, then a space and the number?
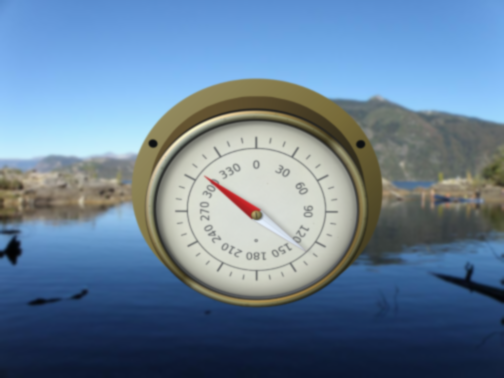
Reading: ° 310
